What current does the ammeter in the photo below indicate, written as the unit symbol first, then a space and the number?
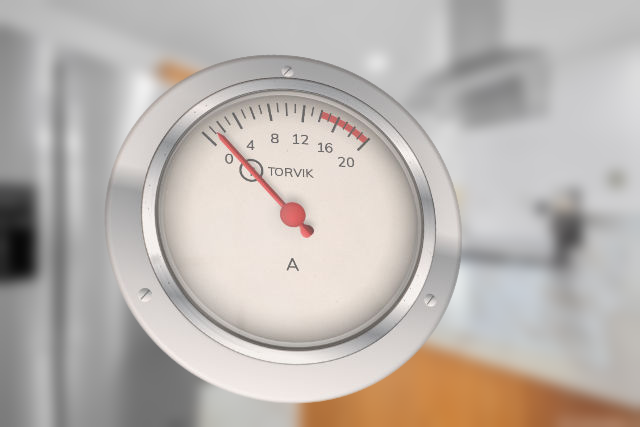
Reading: A 1
